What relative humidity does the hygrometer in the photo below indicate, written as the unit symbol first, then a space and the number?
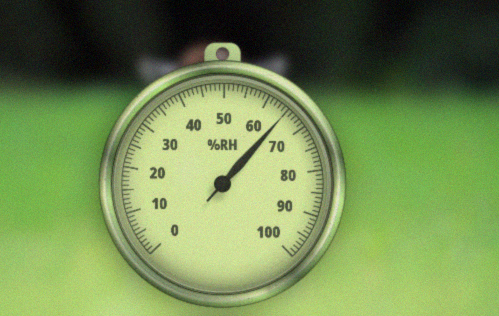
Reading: % 65
